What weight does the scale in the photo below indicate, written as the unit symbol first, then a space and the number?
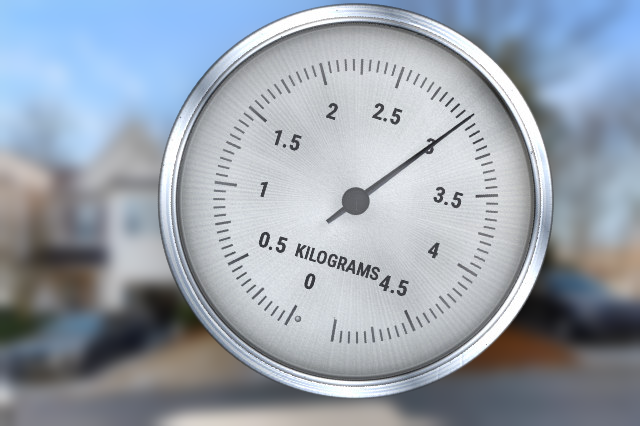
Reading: kg 3
